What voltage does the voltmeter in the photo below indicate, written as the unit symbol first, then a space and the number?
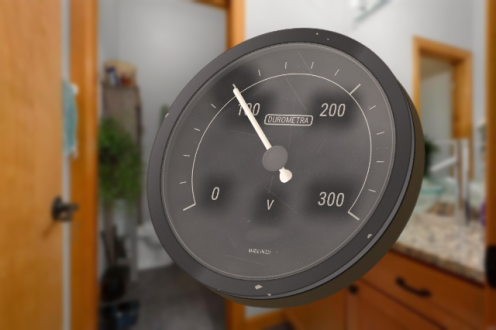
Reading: V 100
